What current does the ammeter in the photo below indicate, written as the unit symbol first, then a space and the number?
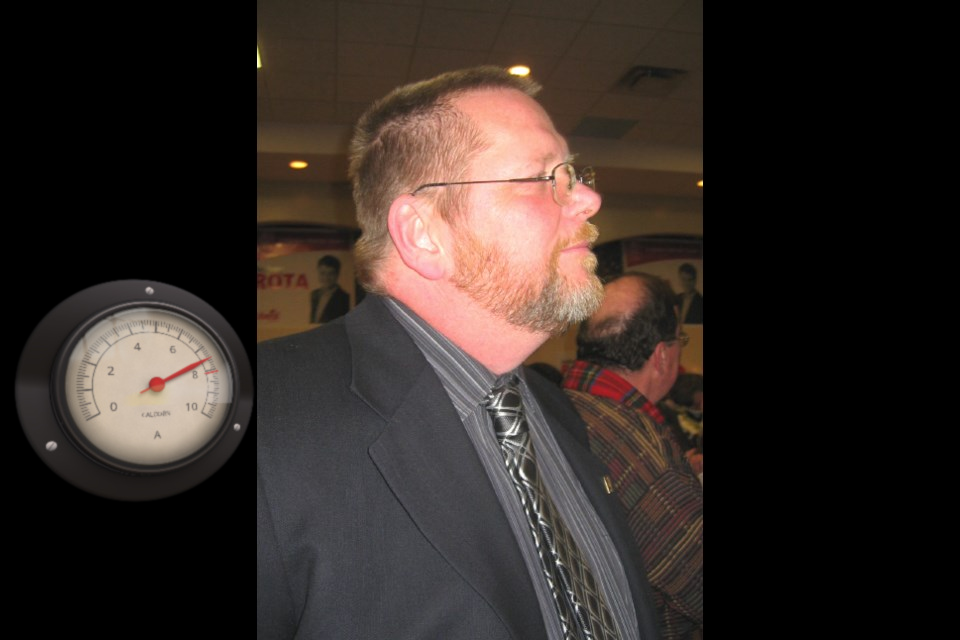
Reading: A 7.5
